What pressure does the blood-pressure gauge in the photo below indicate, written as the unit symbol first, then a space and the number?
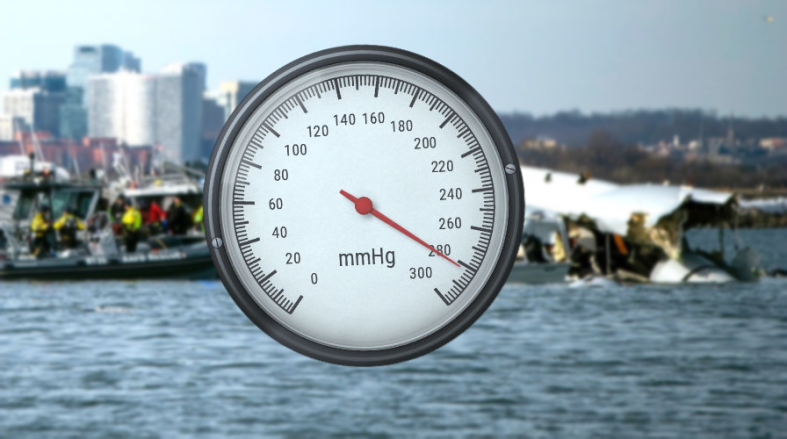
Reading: mmHg 282
